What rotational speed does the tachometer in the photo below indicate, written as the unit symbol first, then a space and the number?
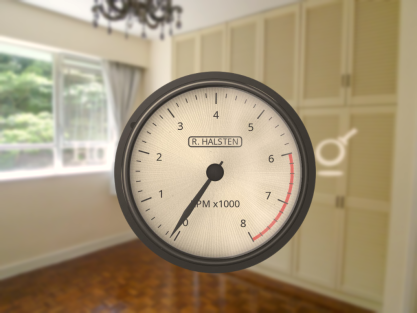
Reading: rpm 100
